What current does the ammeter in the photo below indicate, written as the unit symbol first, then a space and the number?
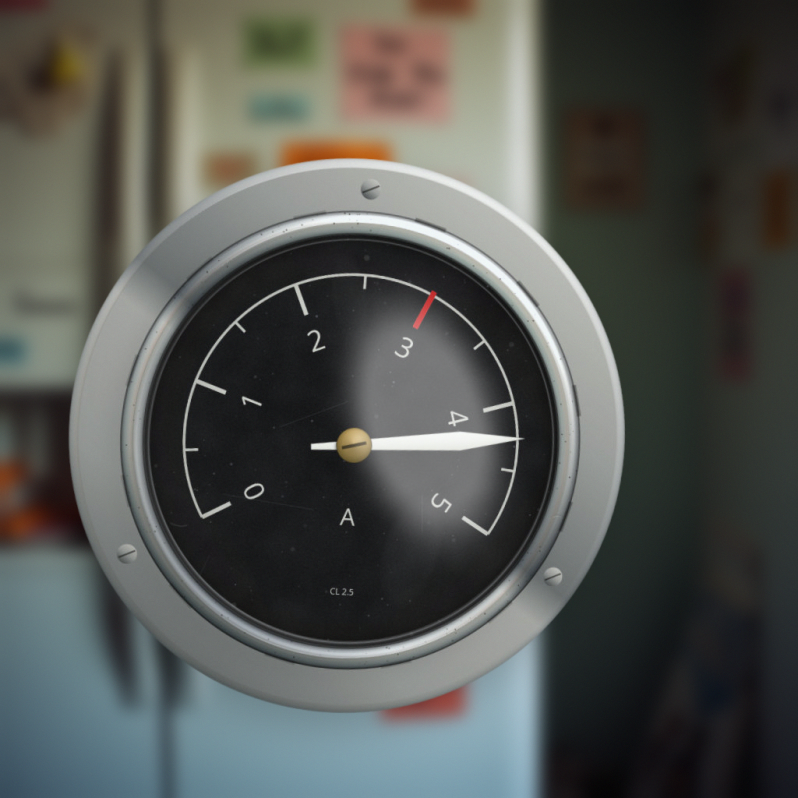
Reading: A 4.25
